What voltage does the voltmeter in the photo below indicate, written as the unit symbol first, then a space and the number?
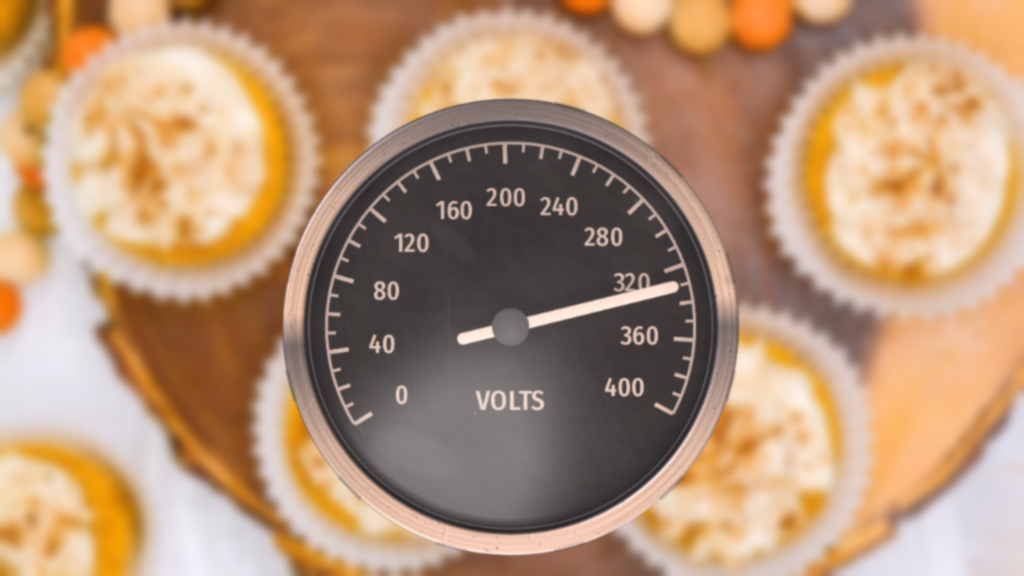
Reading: V 330
